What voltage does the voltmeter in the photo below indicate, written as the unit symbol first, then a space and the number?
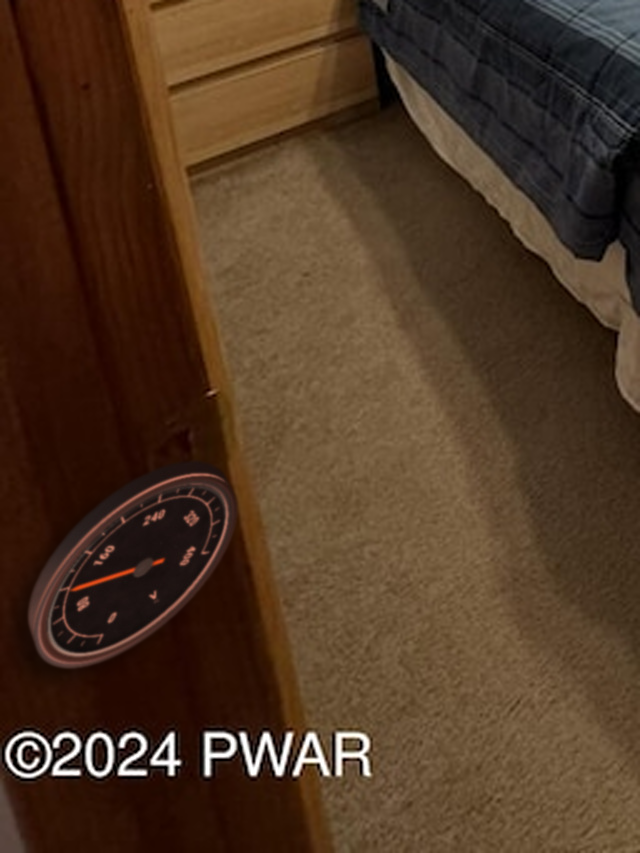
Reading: V 120
